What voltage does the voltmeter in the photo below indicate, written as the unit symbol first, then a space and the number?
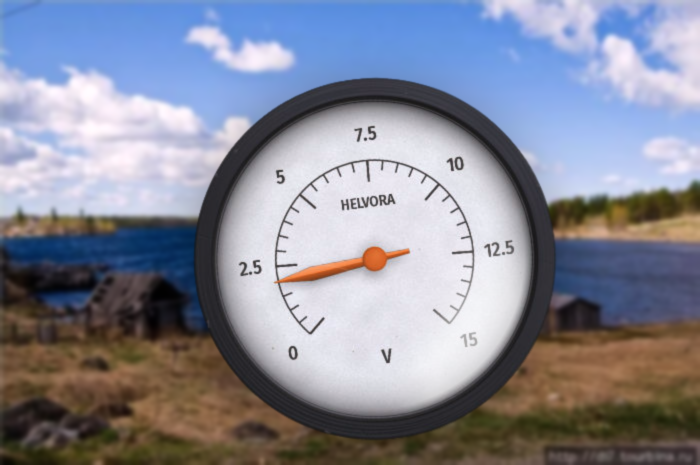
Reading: V 2
